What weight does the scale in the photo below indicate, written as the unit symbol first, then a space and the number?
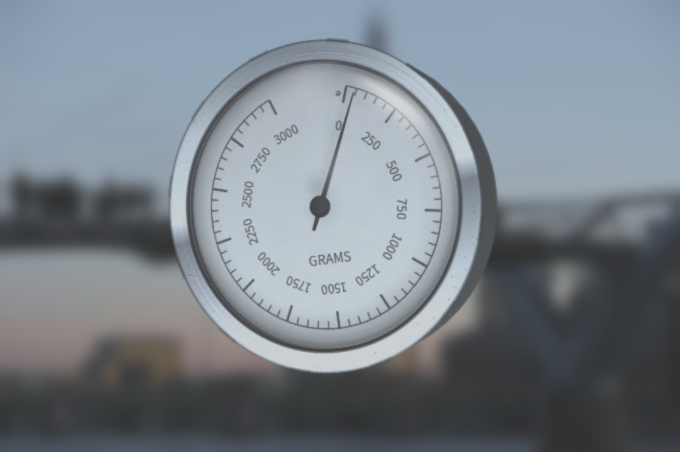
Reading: g 50
